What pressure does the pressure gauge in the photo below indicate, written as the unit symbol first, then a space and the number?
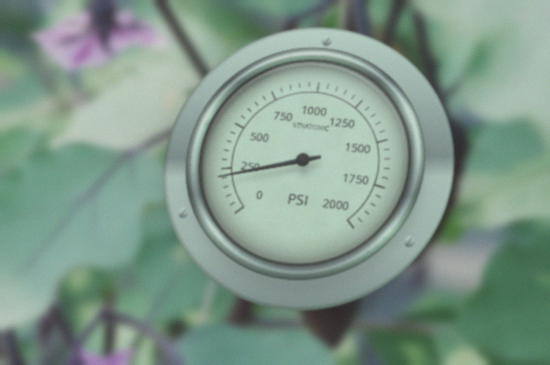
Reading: psi 200
